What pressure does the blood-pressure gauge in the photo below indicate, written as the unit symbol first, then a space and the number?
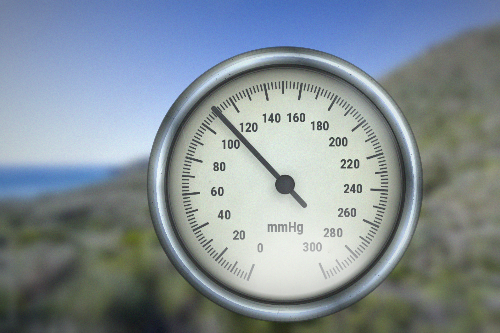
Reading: mmHg 110
